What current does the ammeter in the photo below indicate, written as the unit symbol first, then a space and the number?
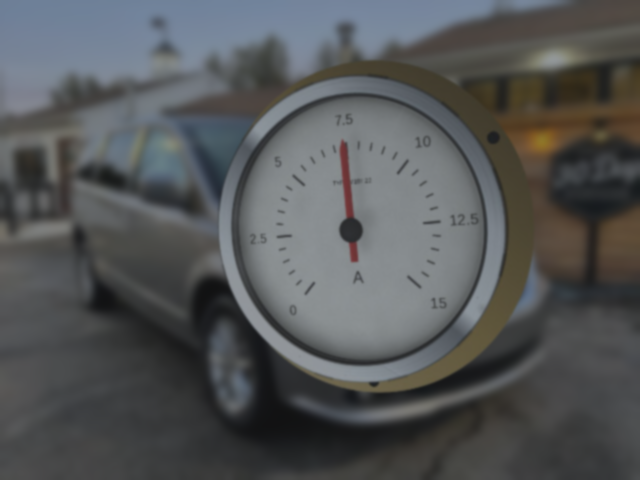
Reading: A 7.5
